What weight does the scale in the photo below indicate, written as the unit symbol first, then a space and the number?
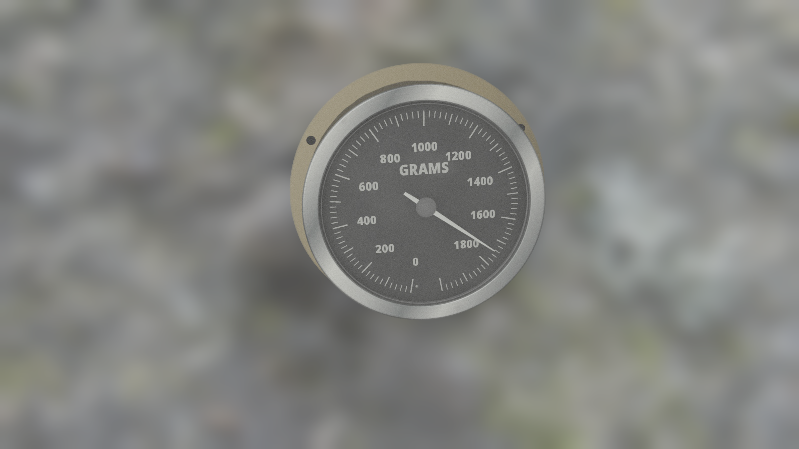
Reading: g 1740
